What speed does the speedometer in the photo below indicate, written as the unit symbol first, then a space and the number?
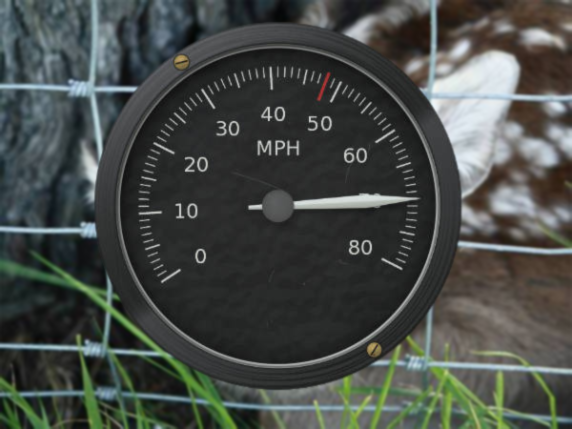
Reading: mph 70
